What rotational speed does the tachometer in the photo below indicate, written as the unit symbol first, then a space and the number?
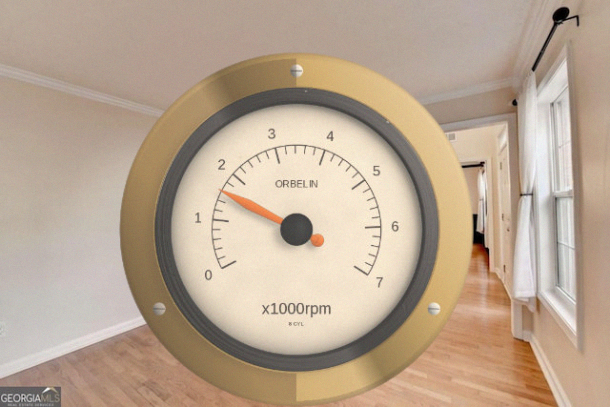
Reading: rpm 1600
